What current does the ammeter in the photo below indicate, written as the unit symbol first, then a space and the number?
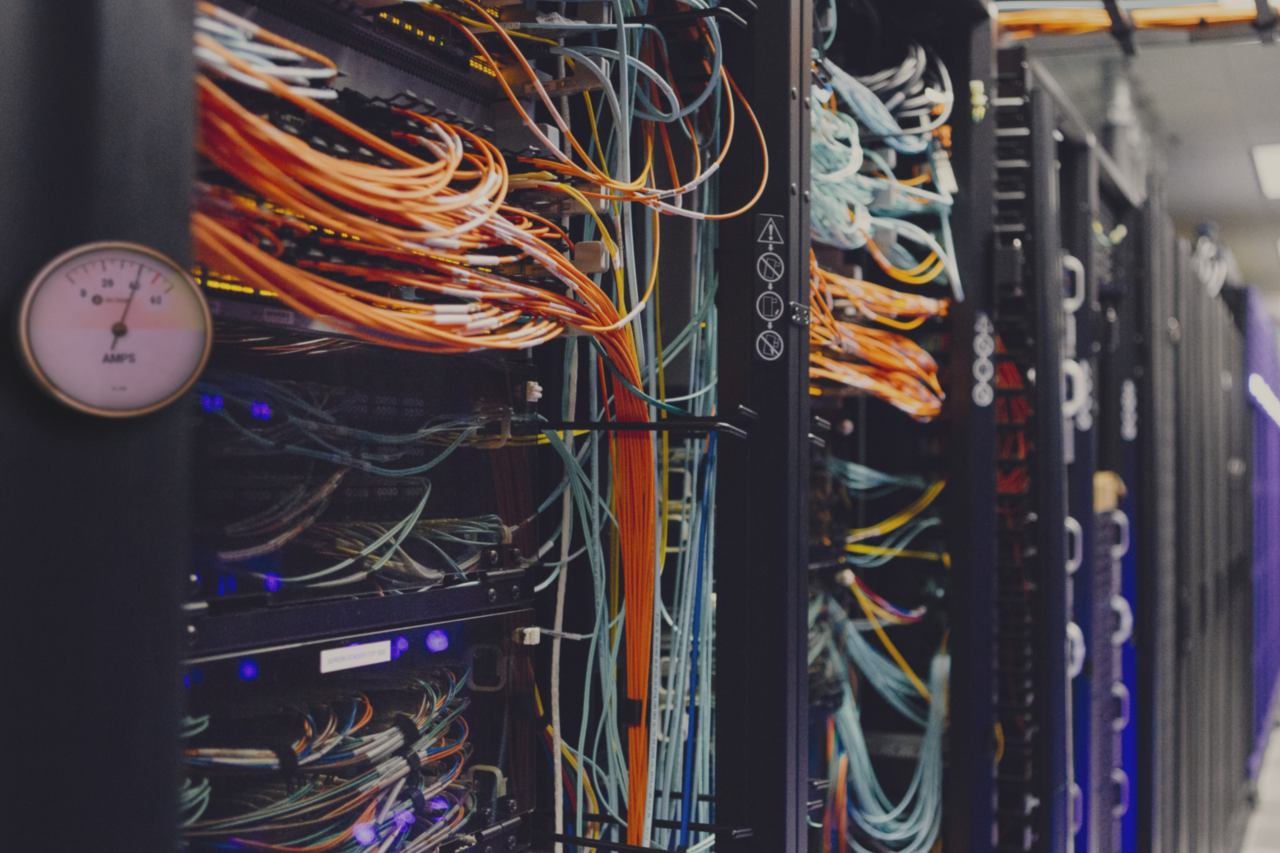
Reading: A 40
